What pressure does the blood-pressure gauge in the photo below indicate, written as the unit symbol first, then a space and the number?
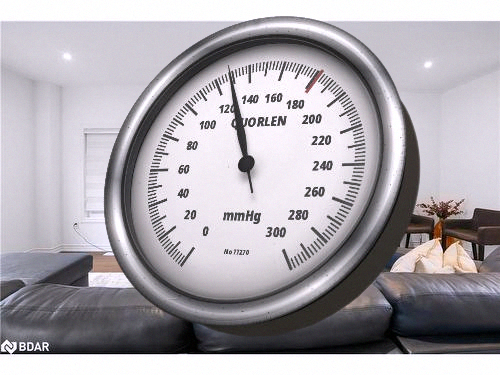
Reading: mmHg 130
